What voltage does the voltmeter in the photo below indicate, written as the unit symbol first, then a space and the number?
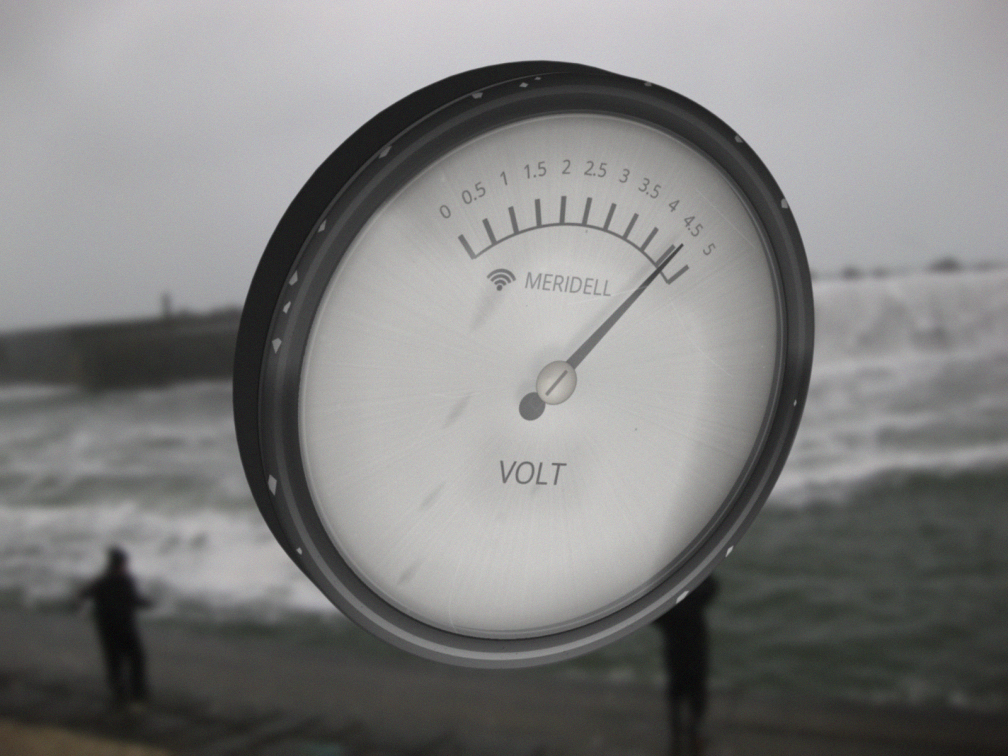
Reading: V 4.5
